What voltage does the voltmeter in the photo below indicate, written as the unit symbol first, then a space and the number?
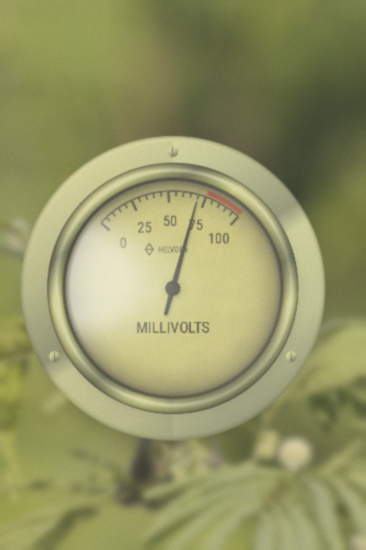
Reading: mV 70
